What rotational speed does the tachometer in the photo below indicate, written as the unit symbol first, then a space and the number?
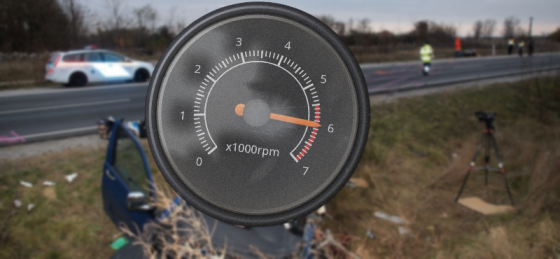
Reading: rpm 6000
